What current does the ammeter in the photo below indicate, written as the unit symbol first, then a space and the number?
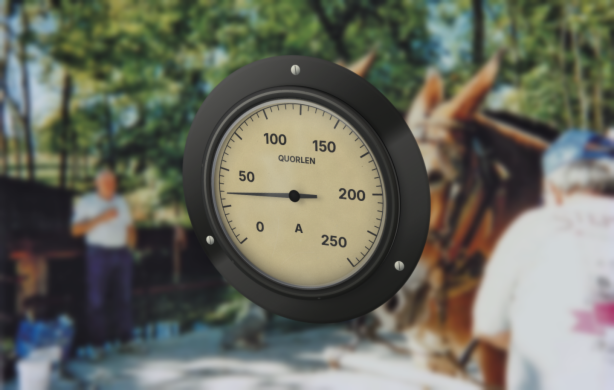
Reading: A 35
